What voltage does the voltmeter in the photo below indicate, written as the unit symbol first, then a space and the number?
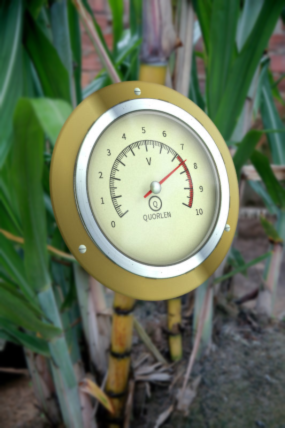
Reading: V 7.5
